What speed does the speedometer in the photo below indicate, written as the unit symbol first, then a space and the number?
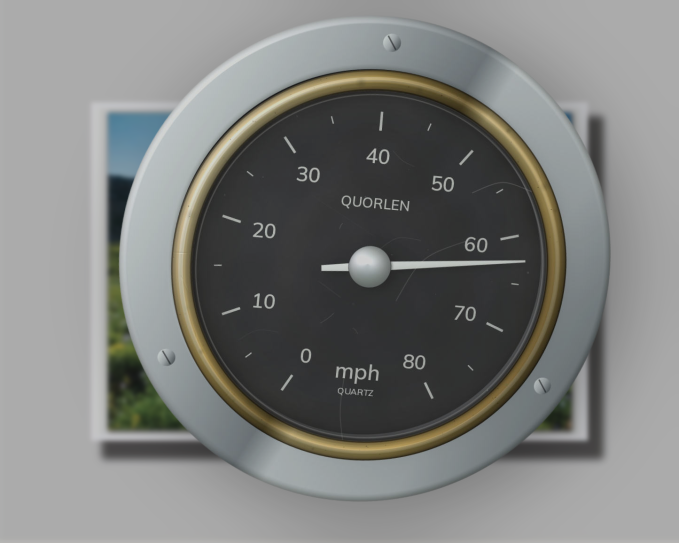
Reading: mph 62.5
